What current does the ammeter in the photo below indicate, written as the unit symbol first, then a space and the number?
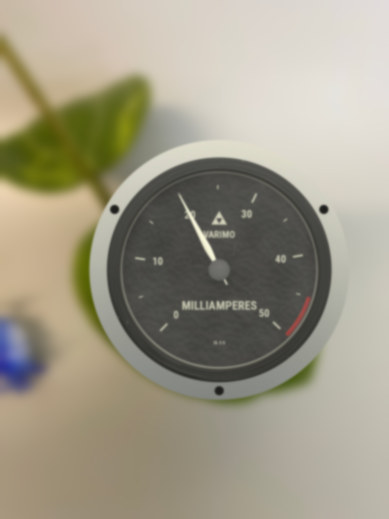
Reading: mA 20
